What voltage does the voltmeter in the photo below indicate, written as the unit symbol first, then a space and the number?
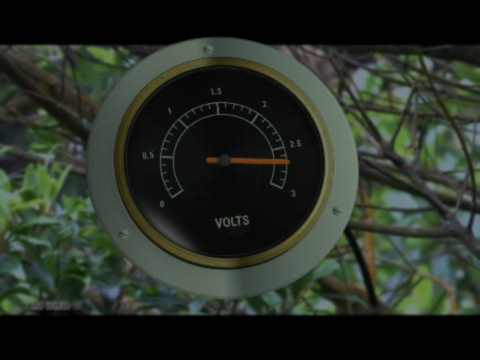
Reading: V 2.7
